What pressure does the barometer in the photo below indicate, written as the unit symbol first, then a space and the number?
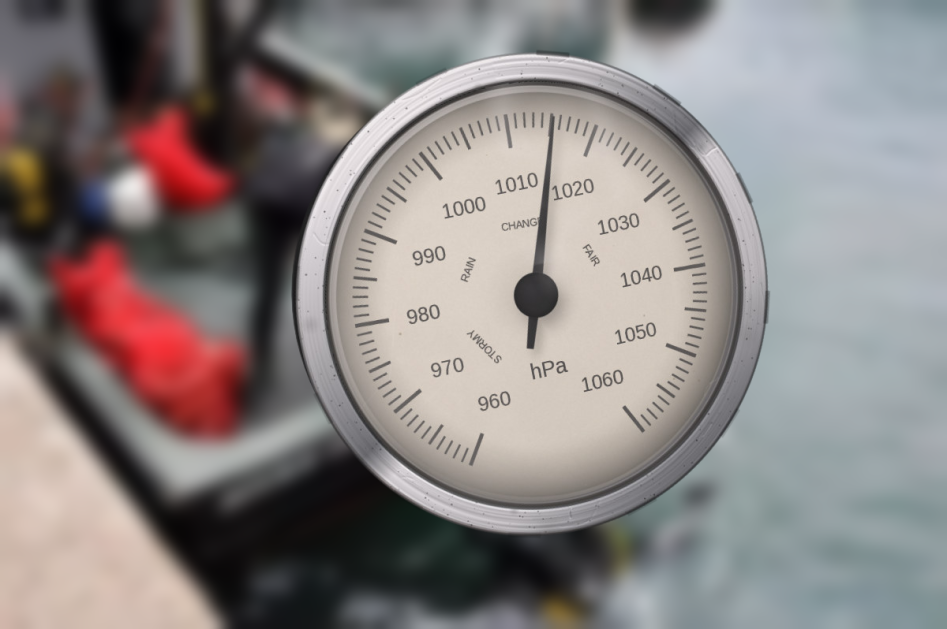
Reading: hPa 1015
